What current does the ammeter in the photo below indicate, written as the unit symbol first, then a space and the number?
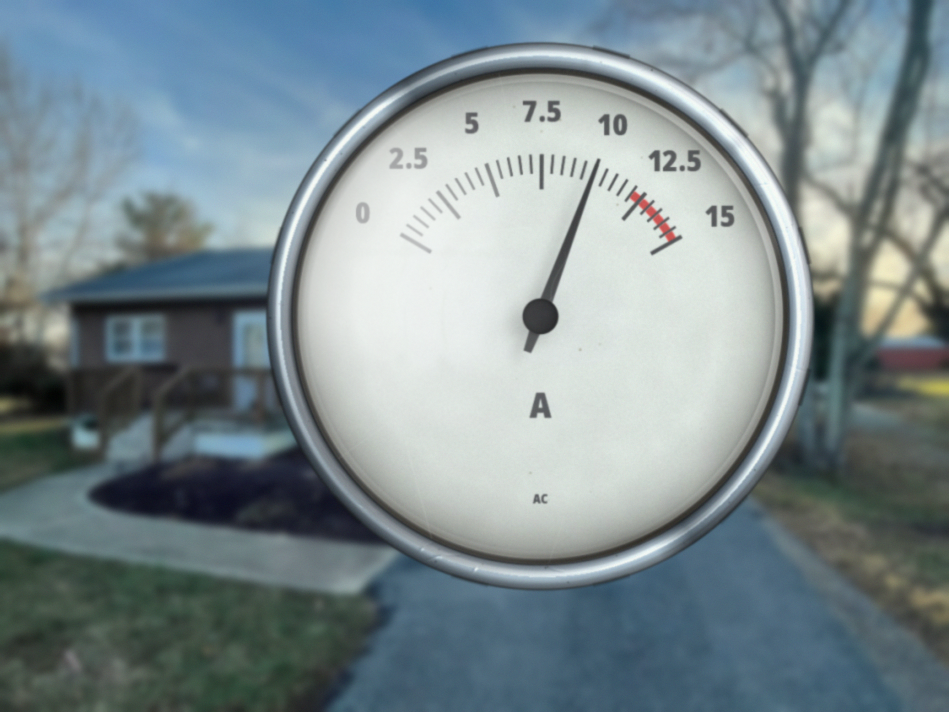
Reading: A 10
